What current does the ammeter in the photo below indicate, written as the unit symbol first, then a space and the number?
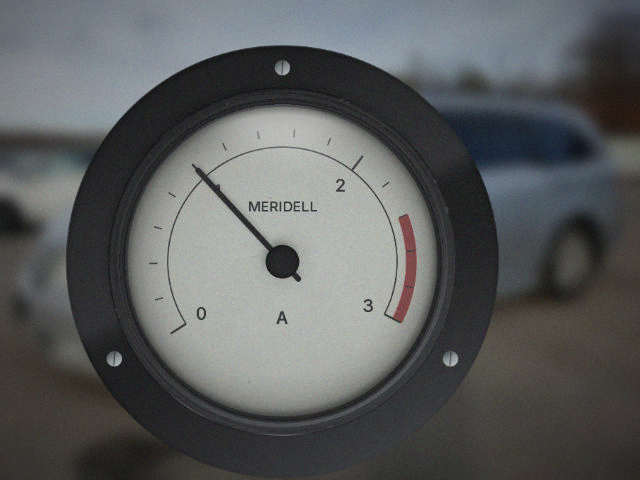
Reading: A 1
